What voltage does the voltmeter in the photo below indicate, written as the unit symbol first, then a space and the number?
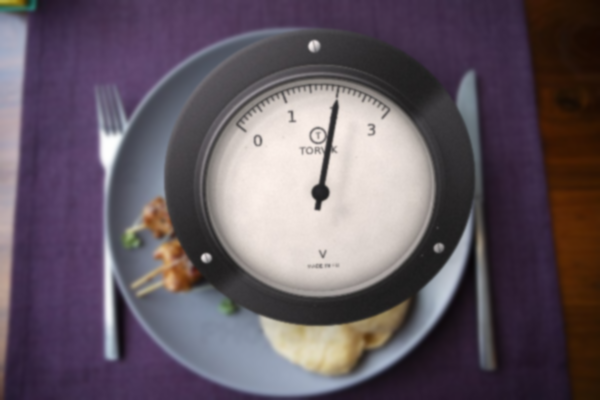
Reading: V 2
